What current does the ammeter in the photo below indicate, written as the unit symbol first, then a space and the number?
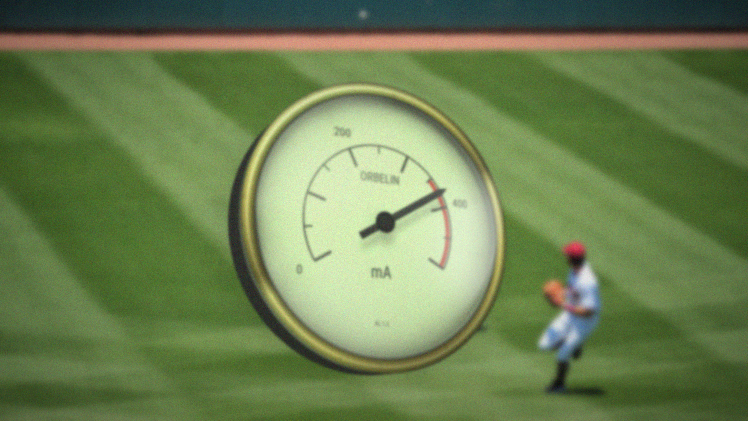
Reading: mA 375
